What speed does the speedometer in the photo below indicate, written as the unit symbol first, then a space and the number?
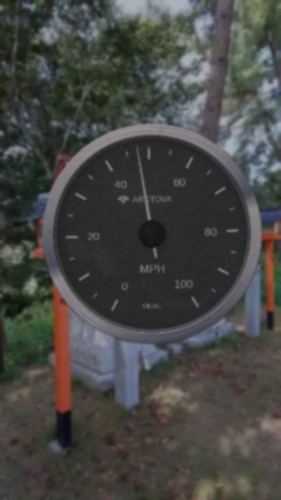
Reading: mph 47.5
